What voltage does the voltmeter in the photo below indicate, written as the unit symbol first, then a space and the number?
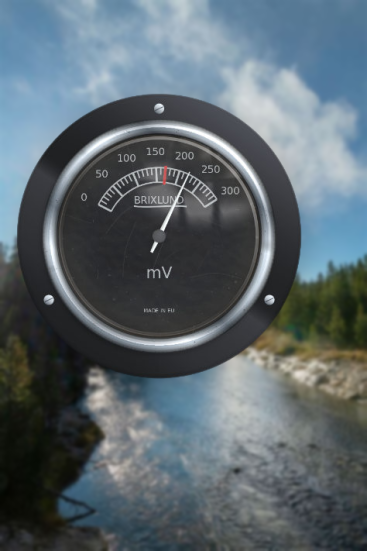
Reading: mV 220
